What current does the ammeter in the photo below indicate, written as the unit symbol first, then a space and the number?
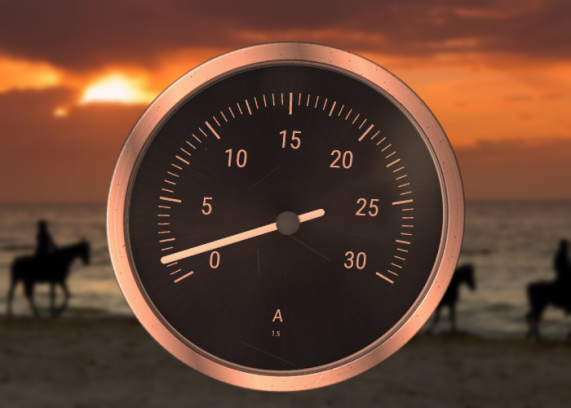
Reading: A 1.5
